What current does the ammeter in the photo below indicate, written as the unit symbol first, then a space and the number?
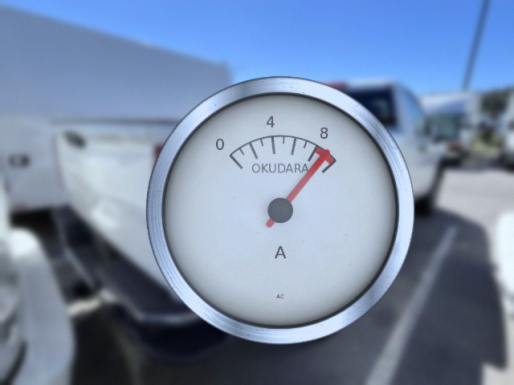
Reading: A 9
